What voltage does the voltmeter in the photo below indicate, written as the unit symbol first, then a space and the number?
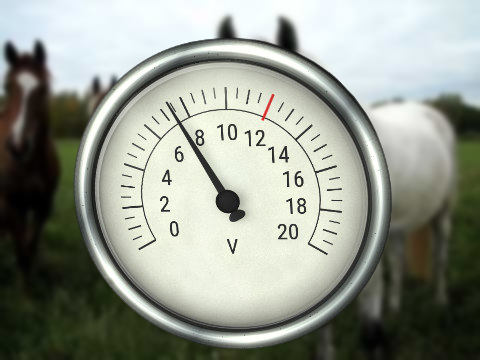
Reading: V 7.5
